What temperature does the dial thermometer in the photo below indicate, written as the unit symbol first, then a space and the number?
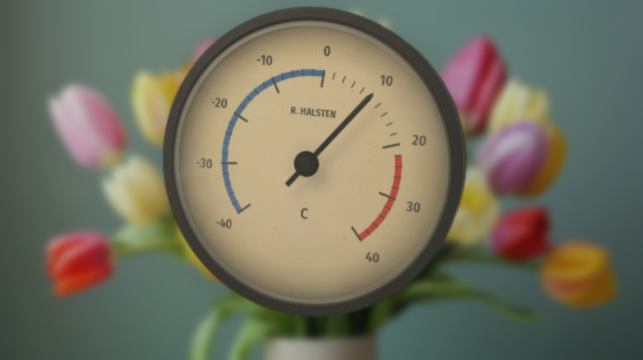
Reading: °C 10
